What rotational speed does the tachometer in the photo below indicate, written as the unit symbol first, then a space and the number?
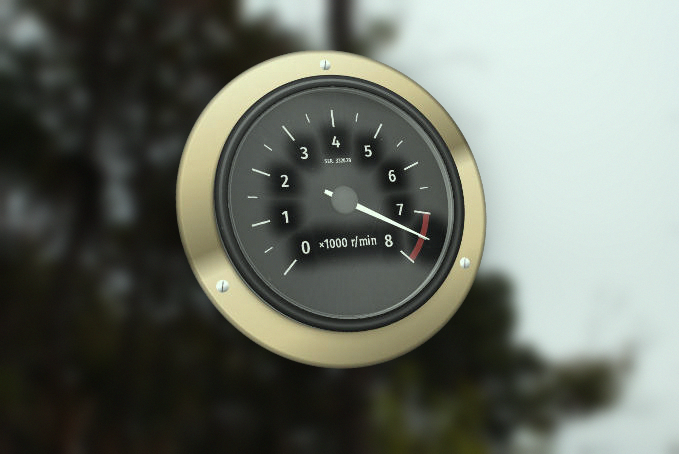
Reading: rpm 7500
